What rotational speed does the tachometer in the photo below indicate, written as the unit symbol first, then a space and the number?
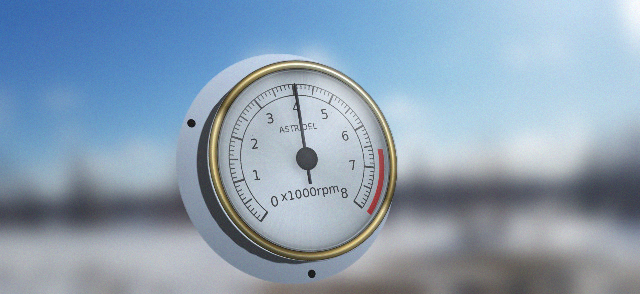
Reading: rpm 4000
